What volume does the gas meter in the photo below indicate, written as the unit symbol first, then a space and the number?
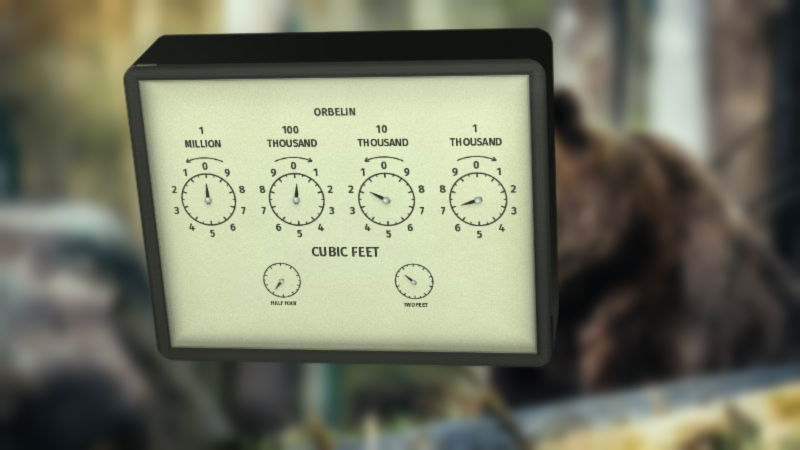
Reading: ft³ 1700
